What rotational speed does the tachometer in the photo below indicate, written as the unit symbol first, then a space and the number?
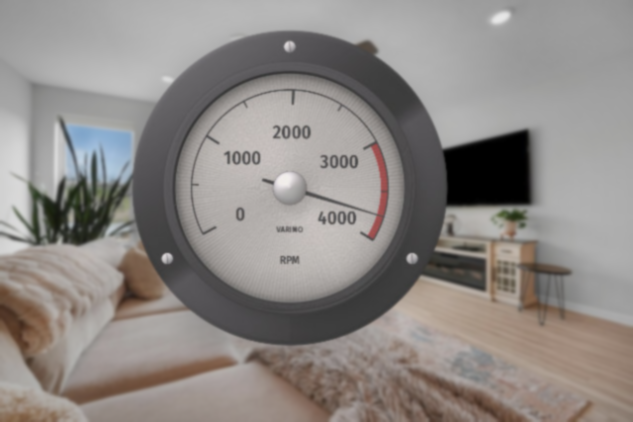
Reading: rpm 3750
